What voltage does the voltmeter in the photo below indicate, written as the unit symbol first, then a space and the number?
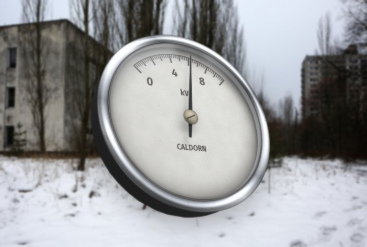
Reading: kV 6
